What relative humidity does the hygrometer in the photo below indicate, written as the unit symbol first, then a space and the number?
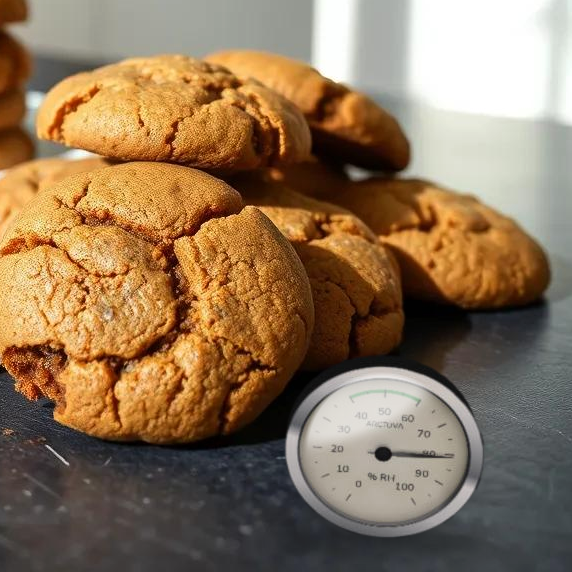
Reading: % 80
